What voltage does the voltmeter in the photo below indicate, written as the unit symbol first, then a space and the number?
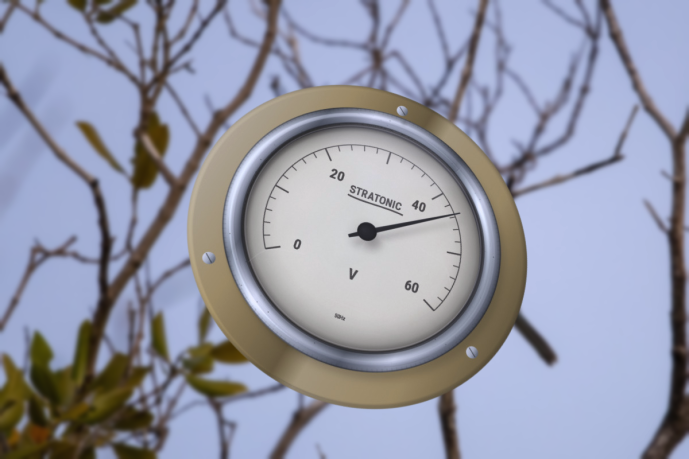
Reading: V 44
